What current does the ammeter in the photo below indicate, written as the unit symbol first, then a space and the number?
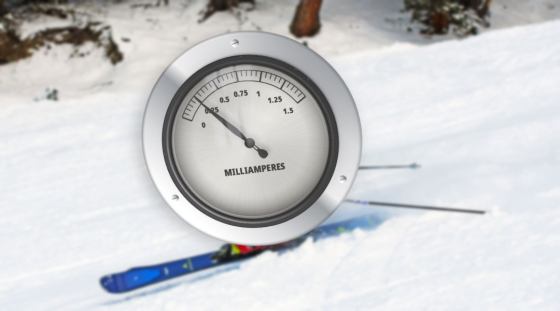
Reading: mA 0.25
